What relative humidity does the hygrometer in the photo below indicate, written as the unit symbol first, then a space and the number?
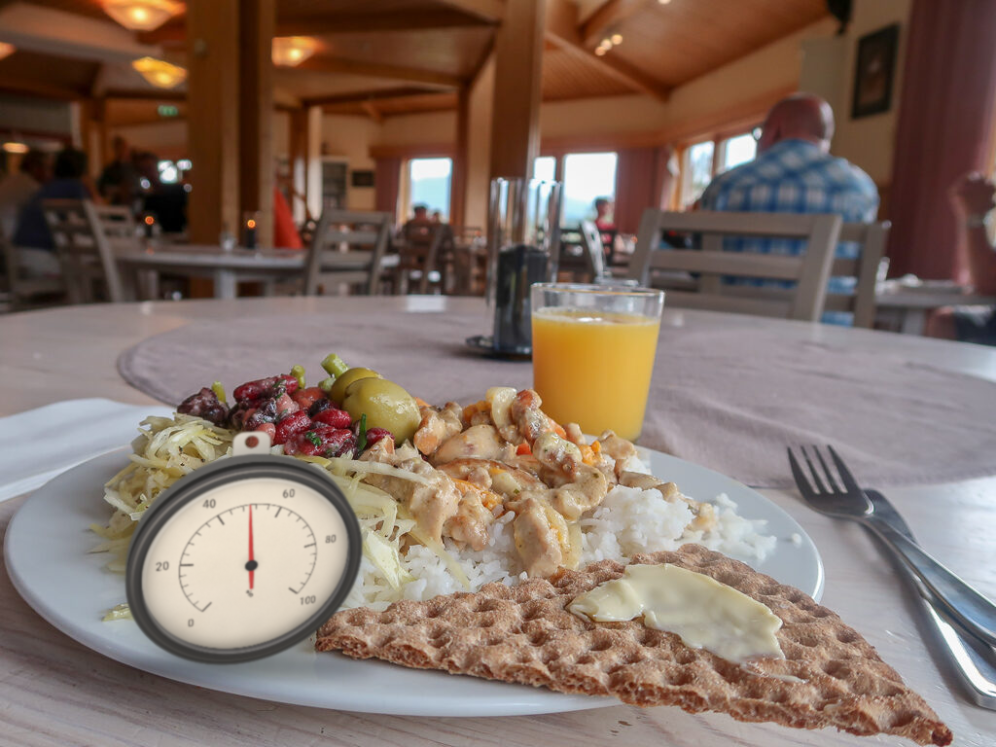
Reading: % 50
